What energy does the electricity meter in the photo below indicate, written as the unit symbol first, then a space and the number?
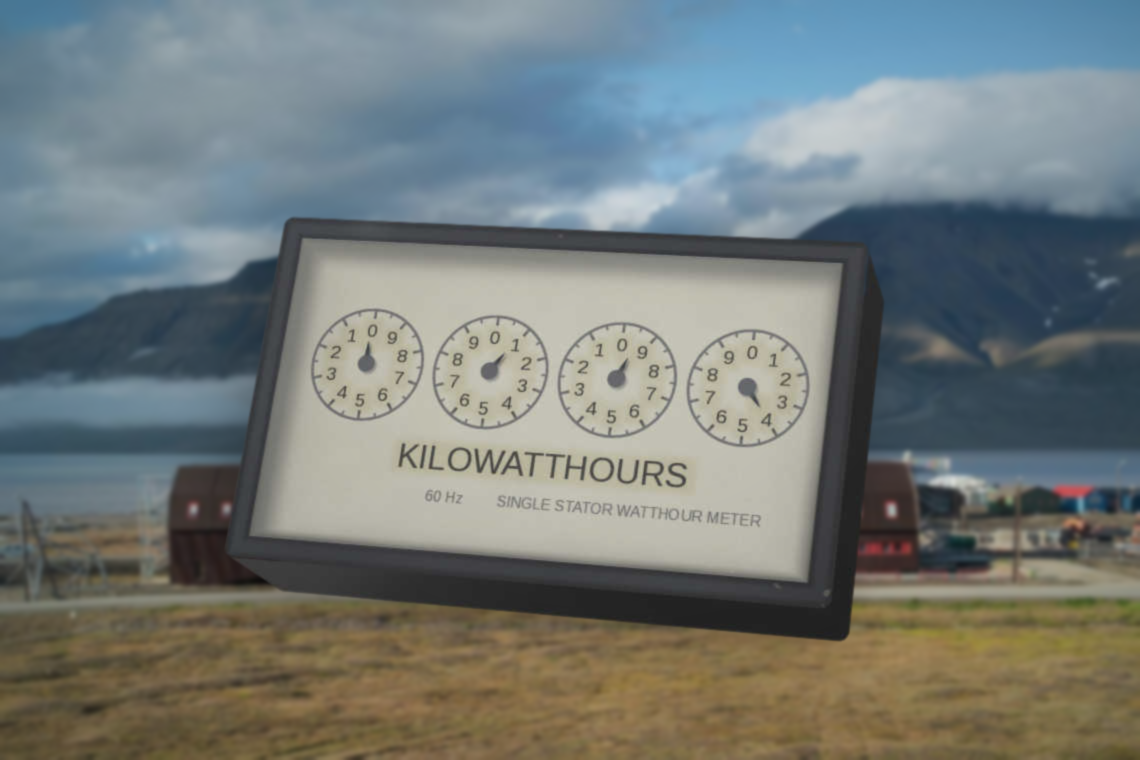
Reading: kWh 94
